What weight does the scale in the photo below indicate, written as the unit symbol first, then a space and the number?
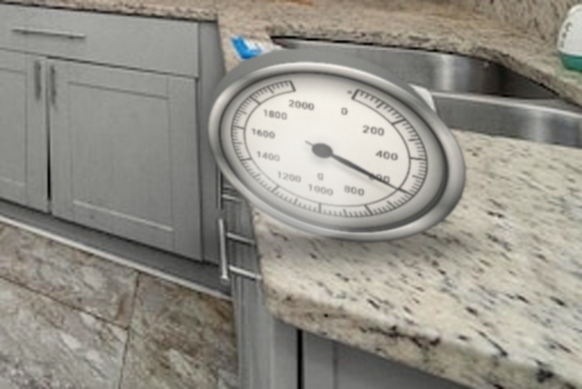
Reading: g 600
